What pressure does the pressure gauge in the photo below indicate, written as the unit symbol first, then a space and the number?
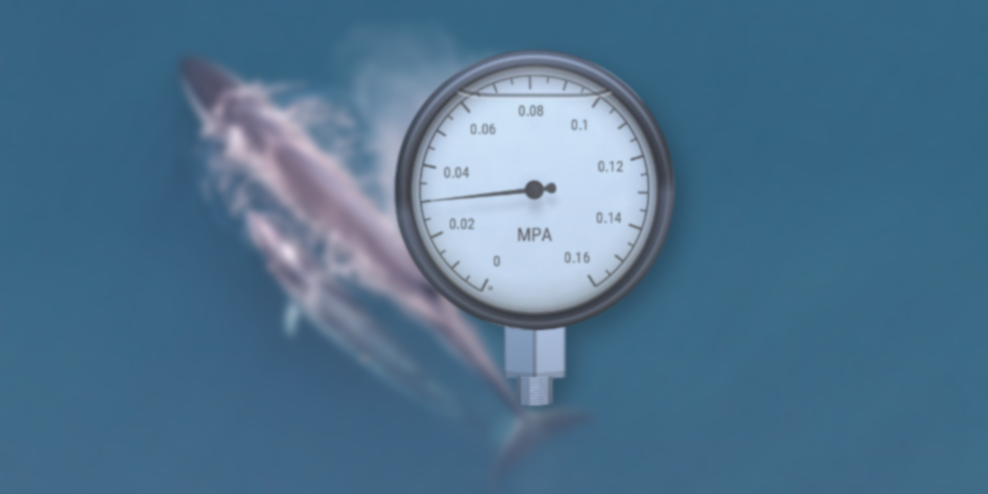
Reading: MPa 0.03
